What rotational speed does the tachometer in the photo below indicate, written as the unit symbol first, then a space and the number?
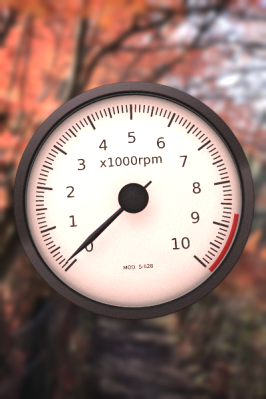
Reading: rpm 100
